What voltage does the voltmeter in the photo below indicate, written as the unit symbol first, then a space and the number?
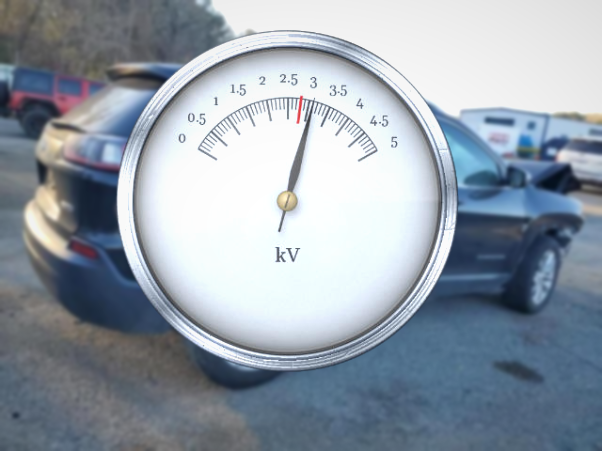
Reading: kV 3.1
